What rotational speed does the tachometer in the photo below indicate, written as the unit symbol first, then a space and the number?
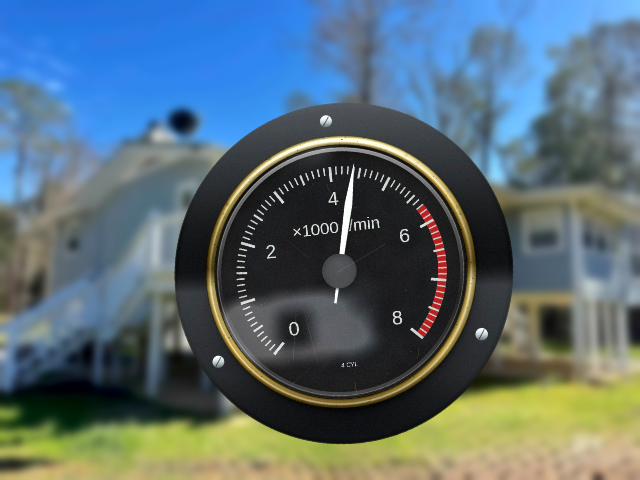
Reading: rpm 4400
